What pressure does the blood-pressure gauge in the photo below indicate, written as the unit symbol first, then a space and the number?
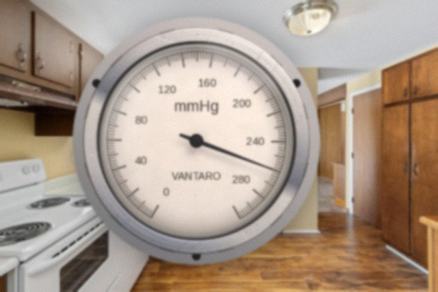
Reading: mmHg 260
